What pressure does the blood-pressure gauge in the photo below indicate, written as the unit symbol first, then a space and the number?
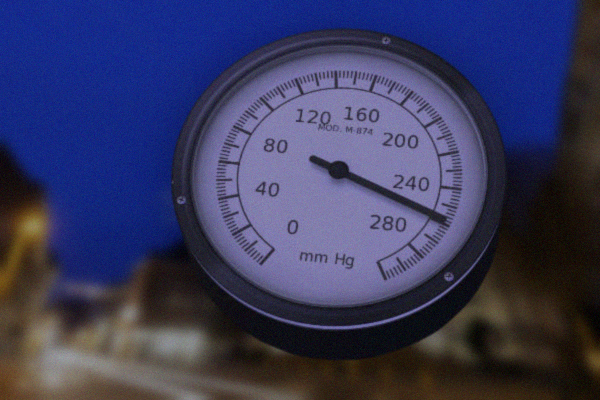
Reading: mmHg 260
